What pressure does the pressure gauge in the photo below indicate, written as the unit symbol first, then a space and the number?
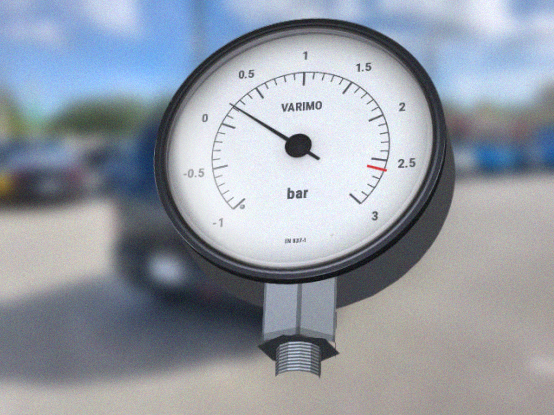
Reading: bar 0.2
